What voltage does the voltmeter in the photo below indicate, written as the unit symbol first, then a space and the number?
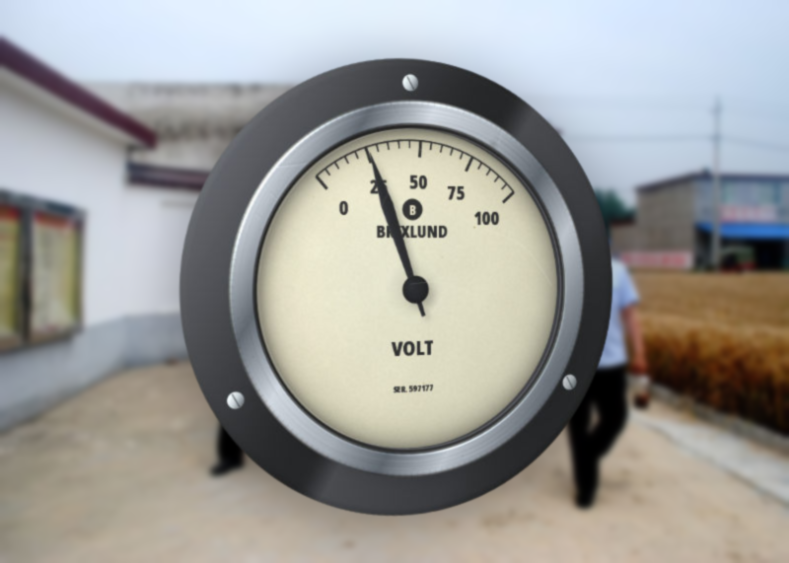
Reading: V 25
